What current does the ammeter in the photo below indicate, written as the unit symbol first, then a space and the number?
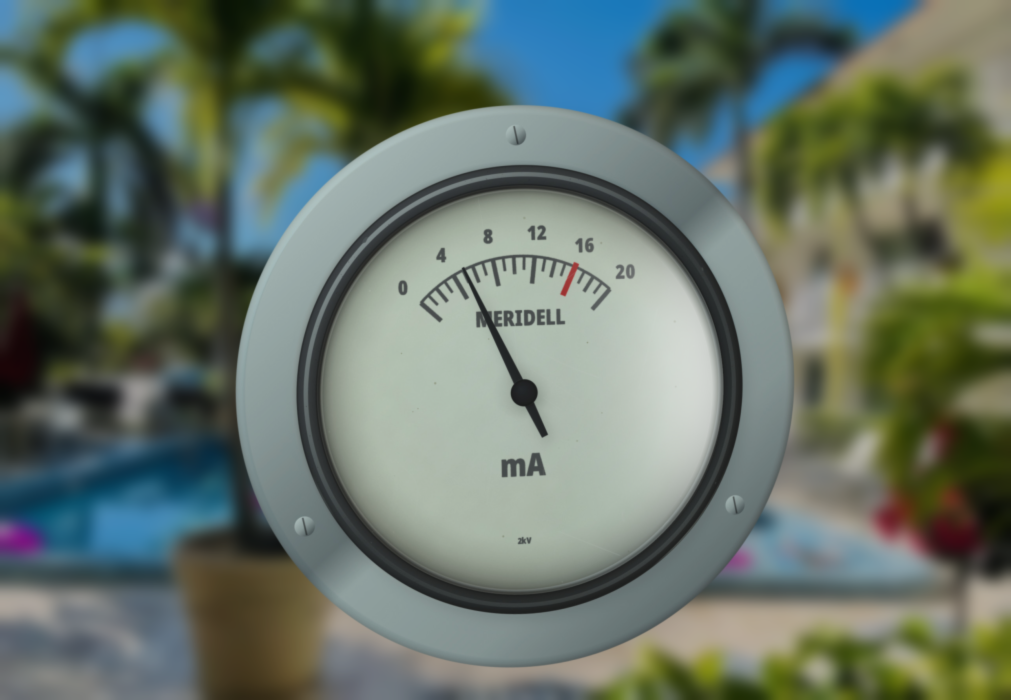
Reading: mA 5
